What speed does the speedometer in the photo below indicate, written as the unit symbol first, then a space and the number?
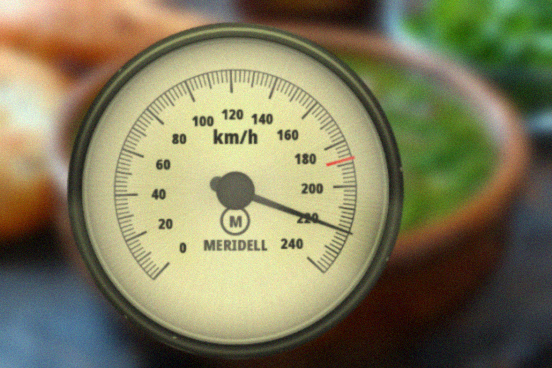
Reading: km/h 220
